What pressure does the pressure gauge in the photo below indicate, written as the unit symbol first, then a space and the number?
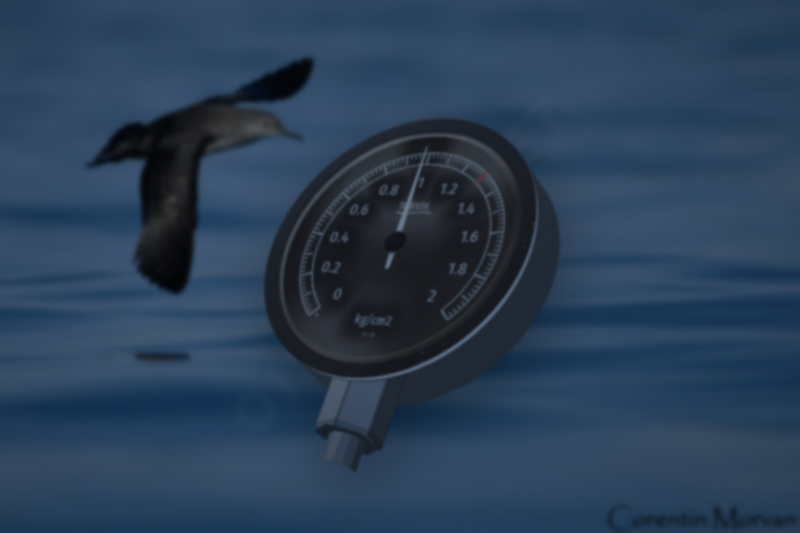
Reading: kg/cm² 1
